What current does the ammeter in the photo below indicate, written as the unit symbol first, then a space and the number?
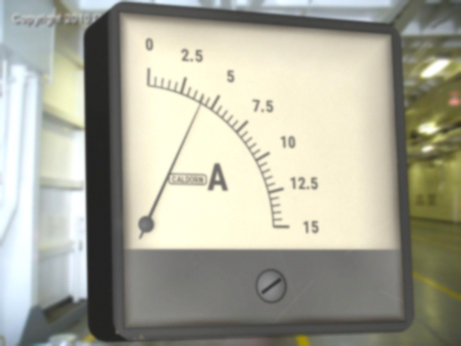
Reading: A 4
